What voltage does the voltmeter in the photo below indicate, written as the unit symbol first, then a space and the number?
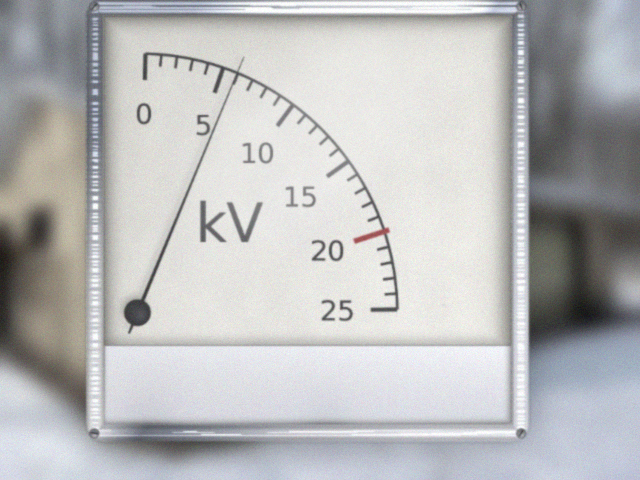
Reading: kV 6
